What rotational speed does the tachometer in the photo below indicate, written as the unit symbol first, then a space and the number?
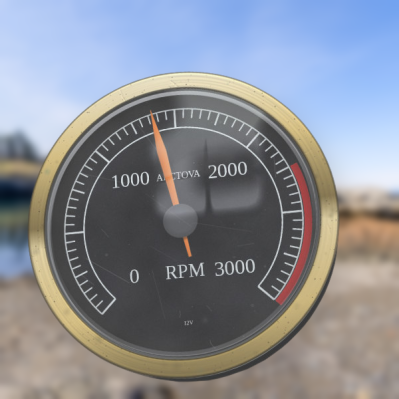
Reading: rpm 1375
